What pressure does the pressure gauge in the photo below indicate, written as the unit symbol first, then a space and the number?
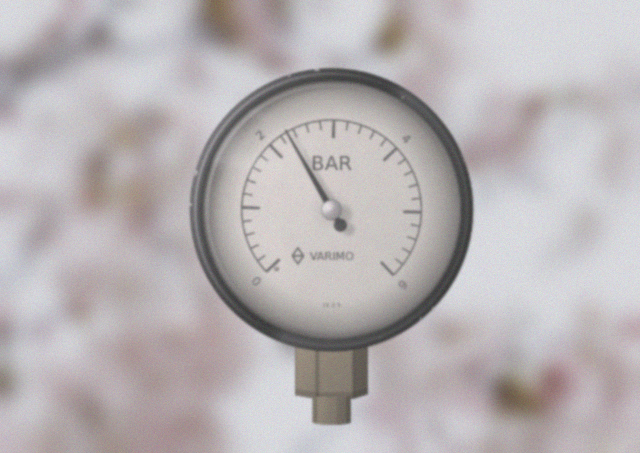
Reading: bar 2.3
